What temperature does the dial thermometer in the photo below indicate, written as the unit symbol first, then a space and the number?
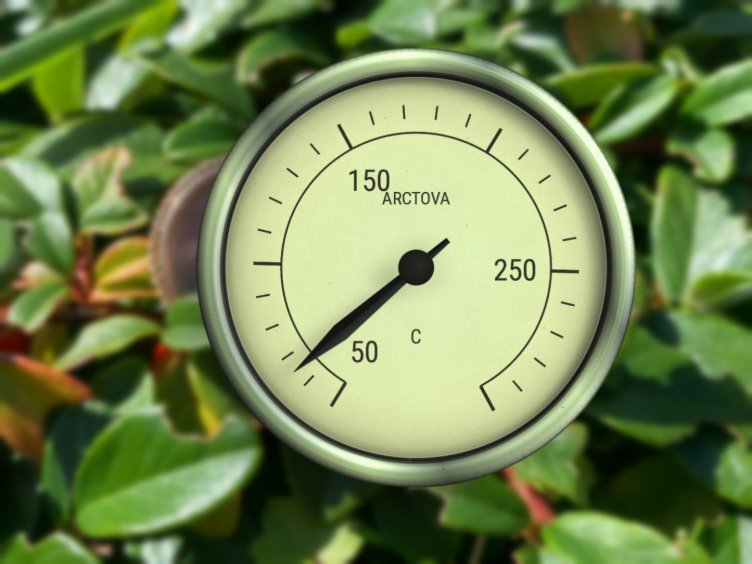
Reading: °C 65
